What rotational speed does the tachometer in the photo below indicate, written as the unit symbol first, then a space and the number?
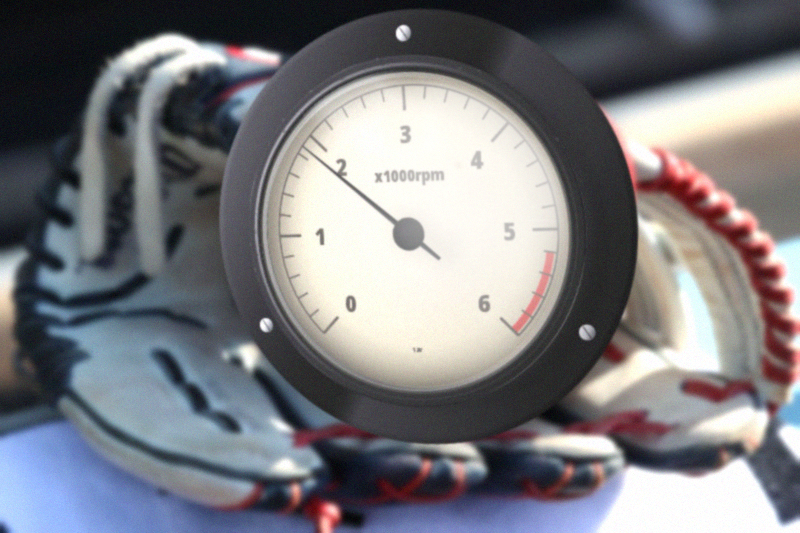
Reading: rpm 1900
